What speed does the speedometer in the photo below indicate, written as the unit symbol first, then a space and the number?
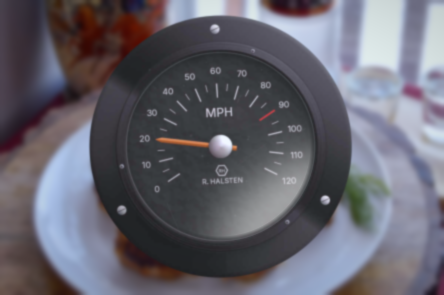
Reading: mph 20
